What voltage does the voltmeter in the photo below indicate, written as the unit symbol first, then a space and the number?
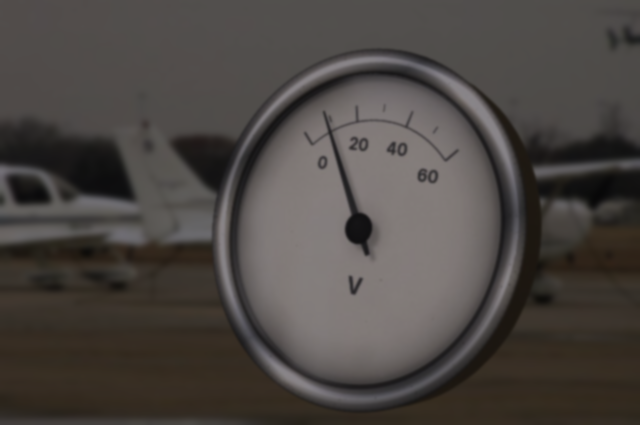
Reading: V 10
